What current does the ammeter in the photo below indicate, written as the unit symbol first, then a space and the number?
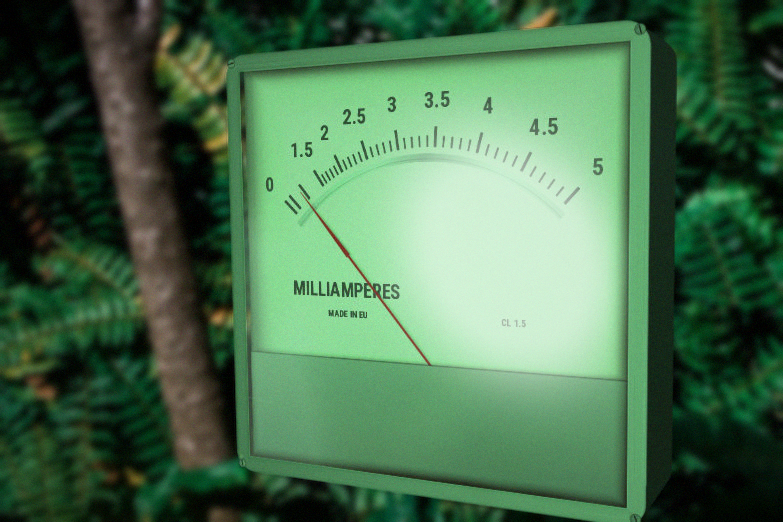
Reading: mA 1
